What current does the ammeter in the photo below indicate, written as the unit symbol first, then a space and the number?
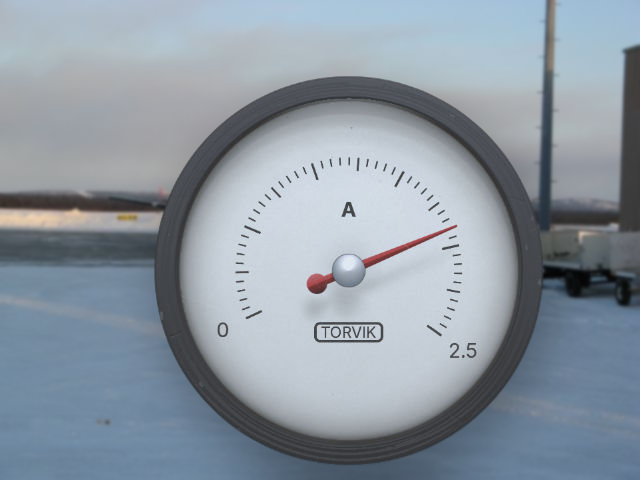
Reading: A 1.9
